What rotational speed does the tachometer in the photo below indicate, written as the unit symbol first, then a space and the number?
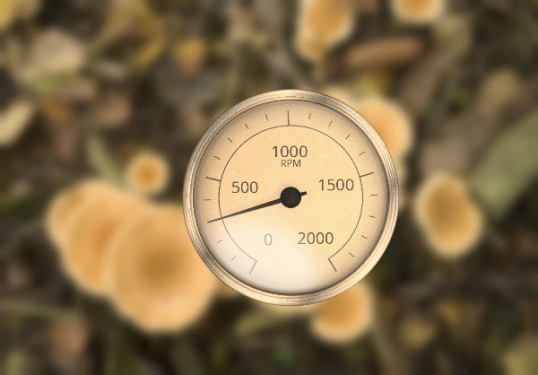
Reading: rpm 300
